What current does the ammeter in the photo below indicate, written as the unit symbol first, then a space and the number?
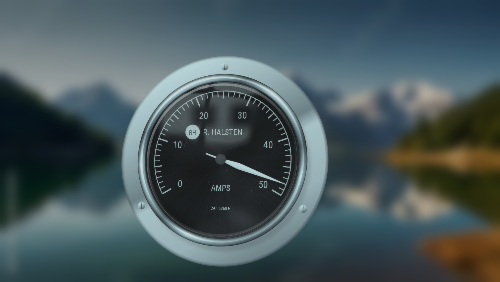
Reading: A 48
